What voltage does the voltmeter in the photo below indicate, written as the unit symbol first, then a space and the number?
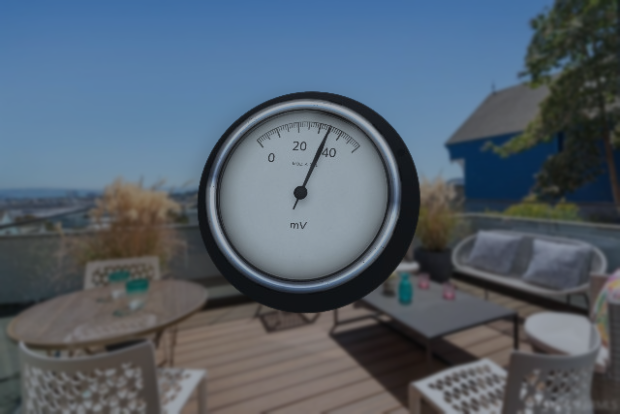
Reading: mV 35
